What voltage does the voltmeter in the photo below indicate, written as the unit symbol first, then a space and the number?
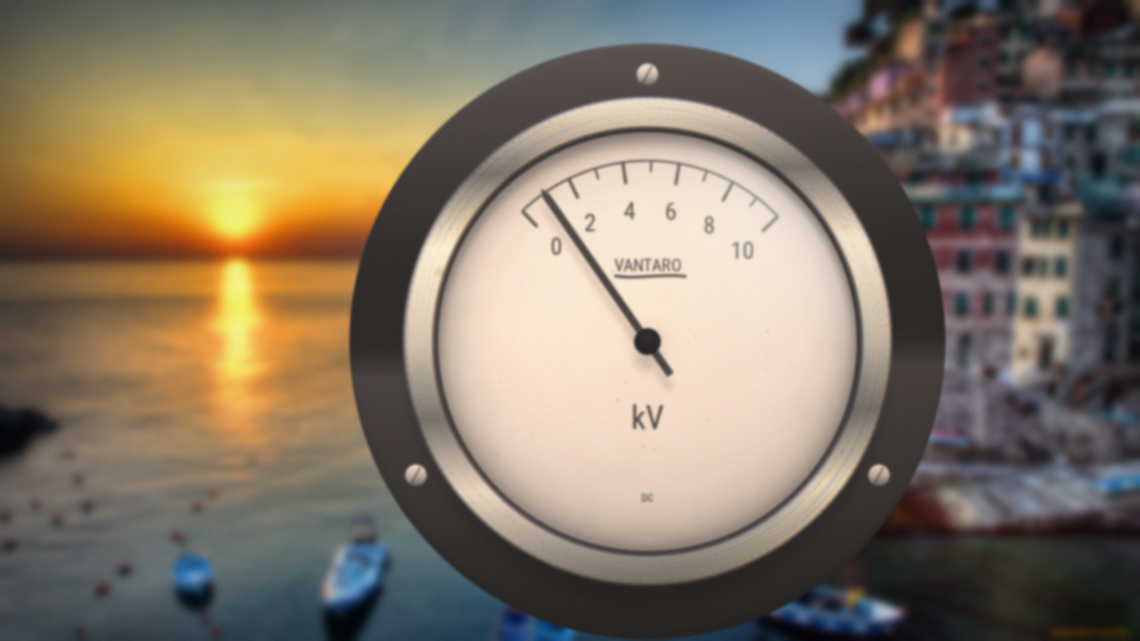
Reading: kV 1
